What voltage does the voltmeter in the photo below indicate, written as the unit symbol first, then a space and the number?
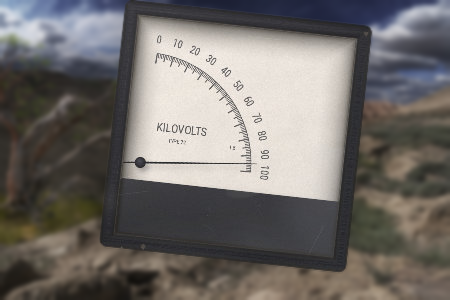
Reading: kV 95
